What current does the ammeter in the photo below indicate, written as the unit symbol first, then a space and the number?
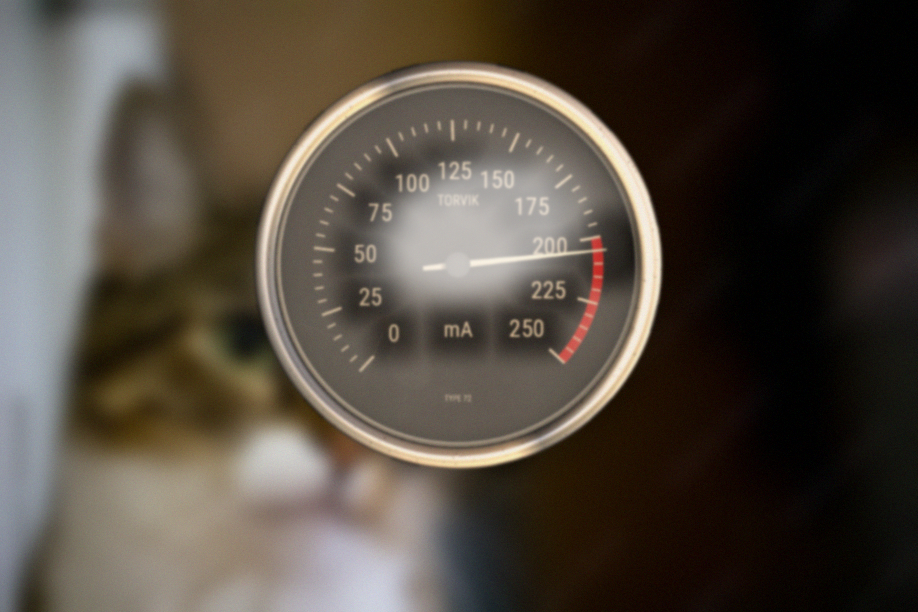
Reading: mA 205
